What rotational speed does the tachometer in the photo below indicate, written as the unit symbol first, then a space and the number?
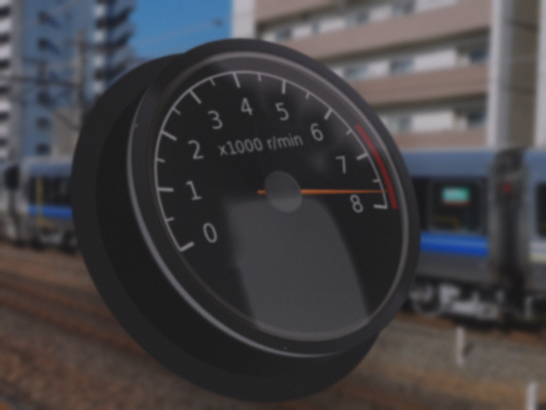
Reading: rpm 7750
